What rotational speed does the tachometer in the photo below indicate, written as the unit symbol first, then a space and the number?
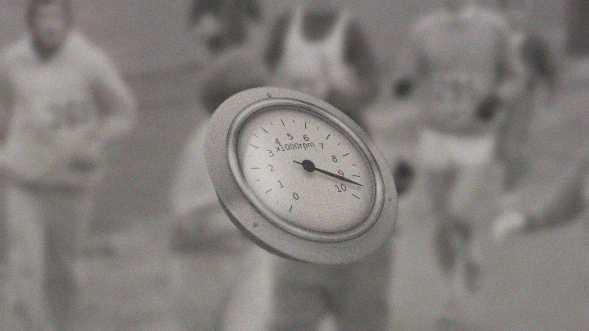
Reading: rpm 9500
